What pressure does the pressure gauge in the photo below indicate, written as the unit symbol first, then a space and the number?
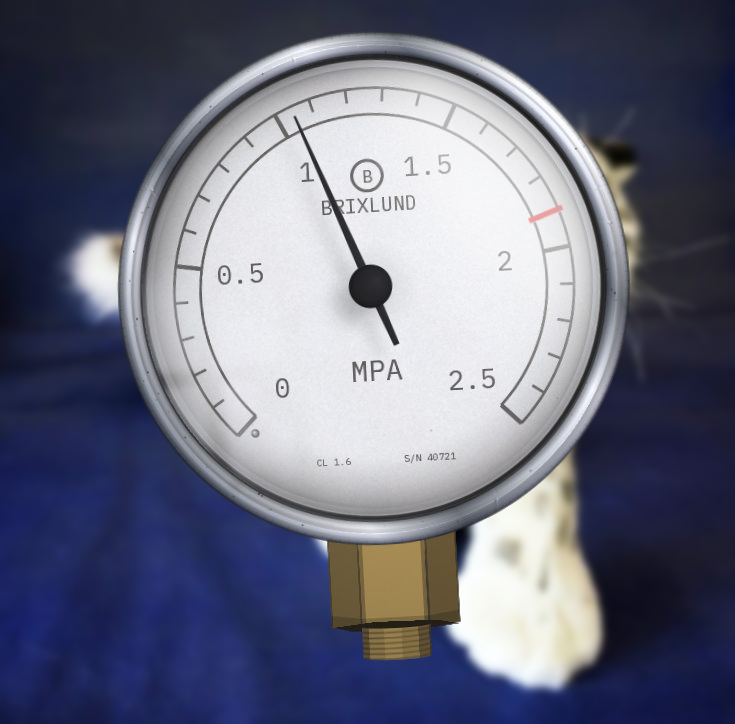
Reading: MPa 1.05
